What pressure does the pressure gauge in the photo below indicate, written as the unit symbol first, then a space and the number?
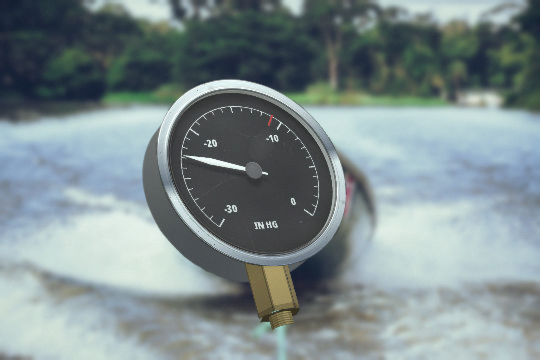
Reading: inHg -23
